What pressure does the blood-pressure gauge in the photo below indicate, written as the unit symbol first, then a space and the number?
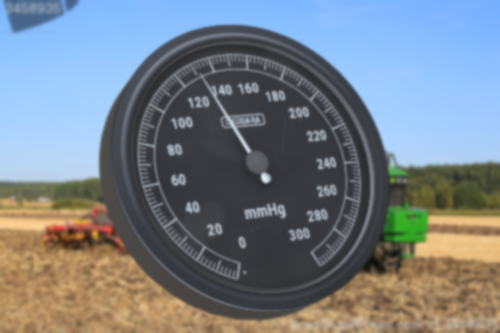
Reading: mmHg 130
